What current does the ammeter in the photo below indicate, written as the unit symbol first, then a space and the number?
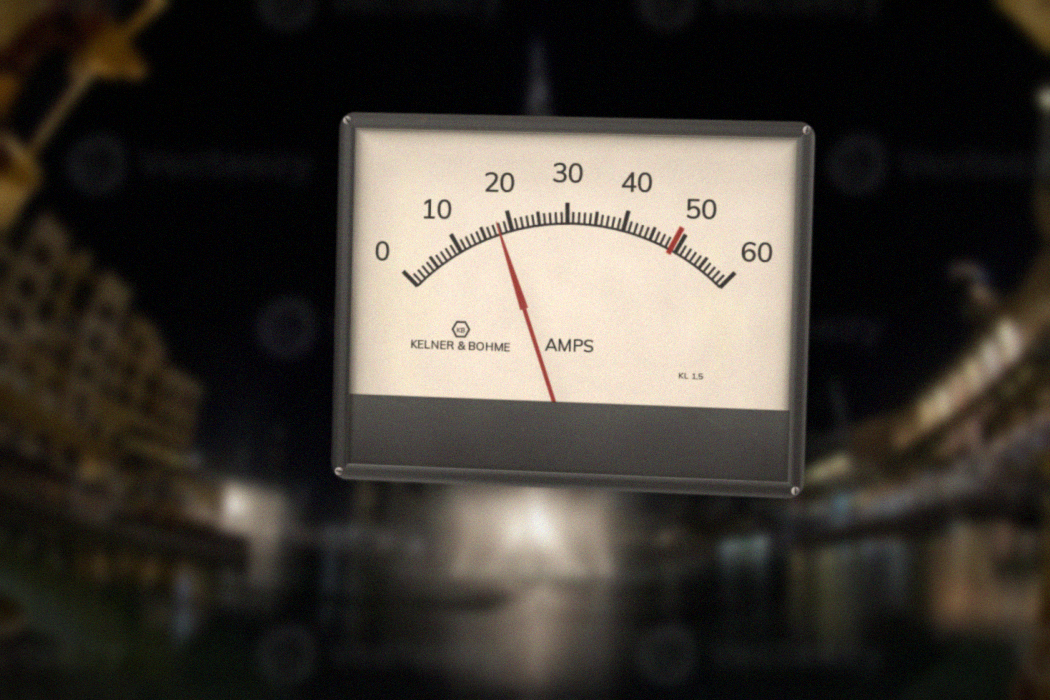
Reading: A 18
